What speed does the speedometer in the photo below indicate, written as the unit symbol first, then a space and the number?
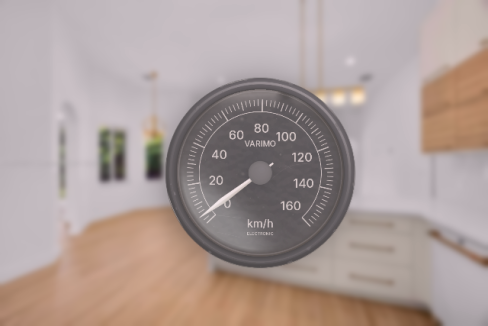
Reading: km/h 4
